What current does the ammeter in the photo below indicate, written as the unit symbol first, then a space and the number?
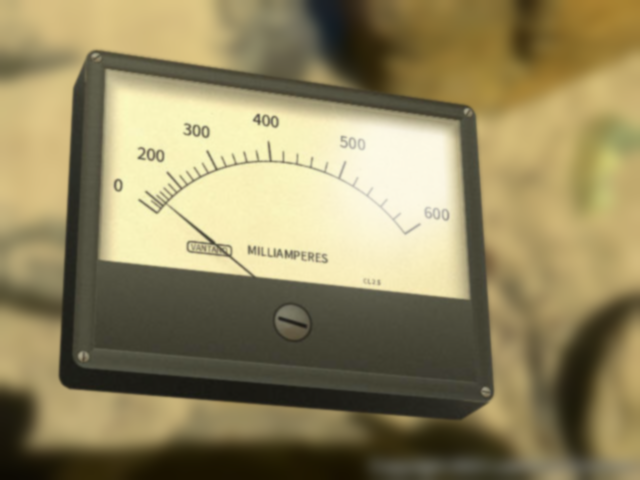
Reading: mA 100
